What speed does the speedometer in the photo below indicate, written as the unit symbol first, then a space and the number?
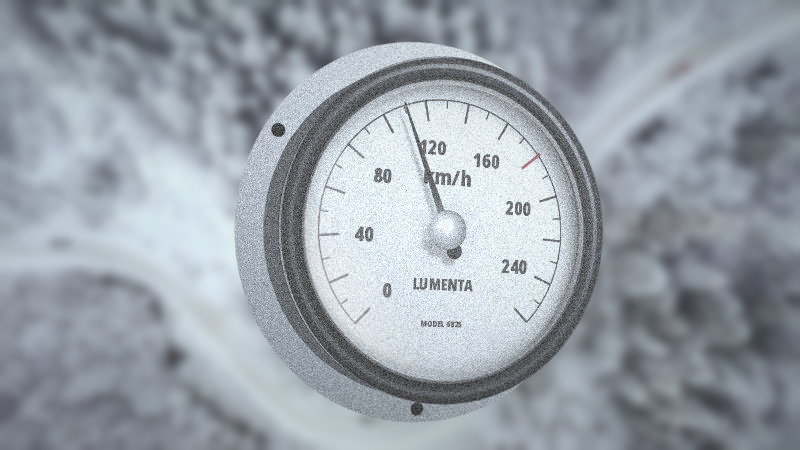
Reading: km/h 110
